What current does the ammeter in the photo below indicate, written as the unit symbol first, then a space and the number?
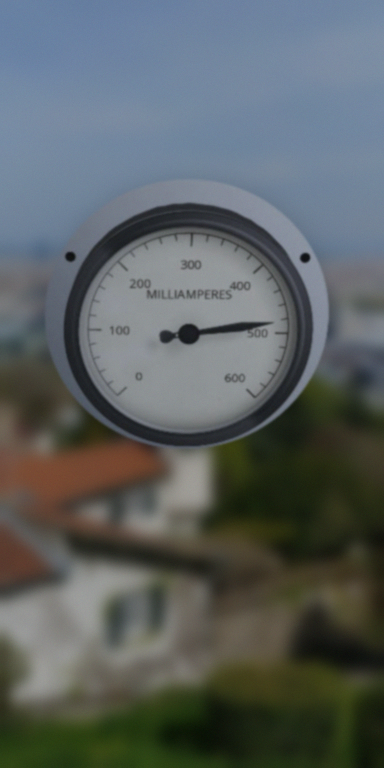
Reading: mA 480
